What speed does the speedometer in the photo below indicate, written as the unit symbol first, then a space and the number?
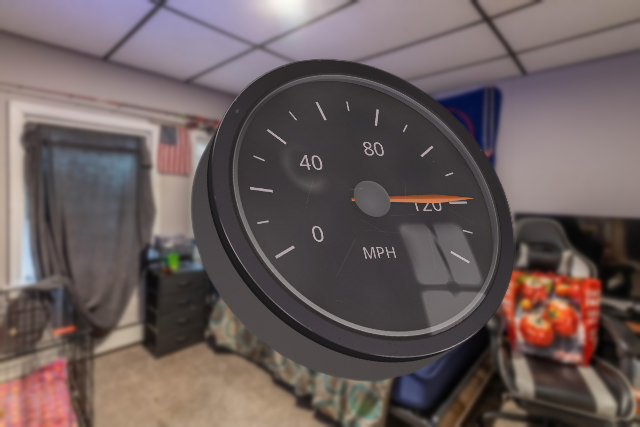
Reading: mph 120
